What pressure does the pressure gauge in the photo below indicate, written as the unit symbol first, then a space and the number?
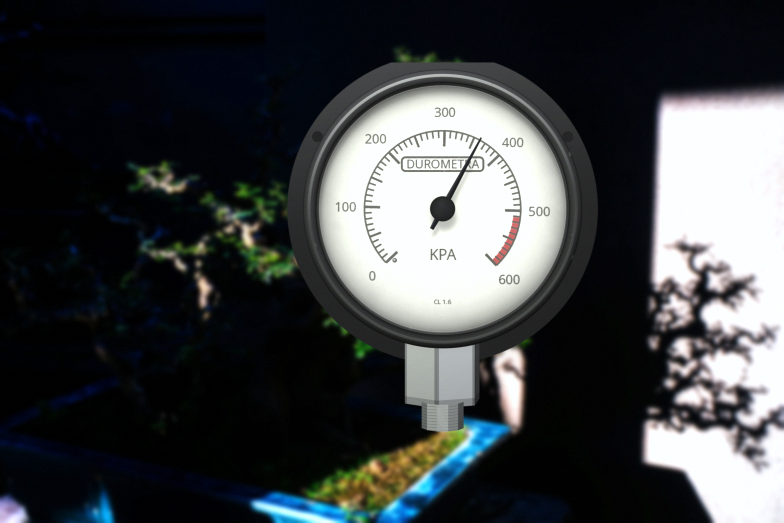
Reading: kPa 360
